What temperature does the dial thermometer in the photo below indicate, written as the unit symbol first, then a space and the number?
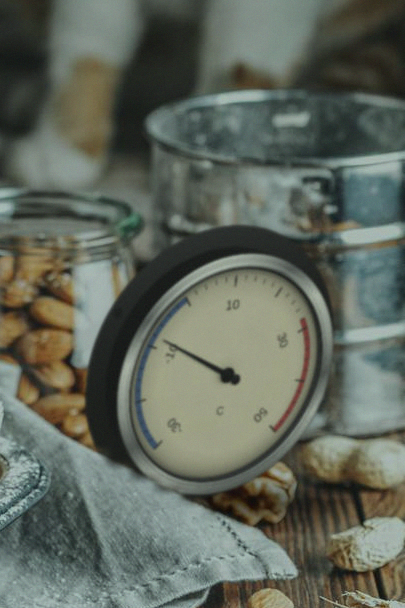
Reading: °C -8
